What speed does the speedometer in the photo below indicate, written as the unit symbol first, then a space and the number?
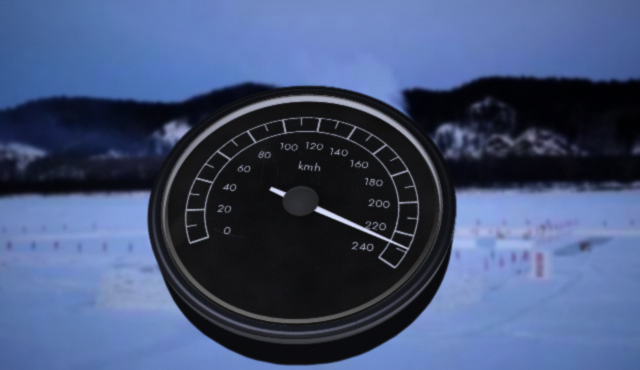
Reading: km/h 230
